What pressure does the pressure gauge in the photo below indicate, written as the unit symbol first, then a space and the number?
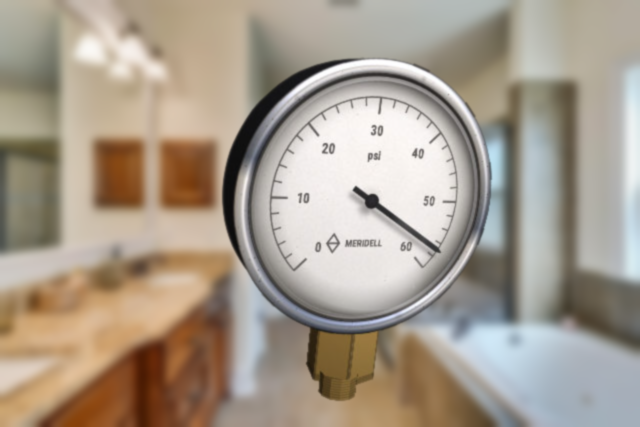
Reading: psi 57
